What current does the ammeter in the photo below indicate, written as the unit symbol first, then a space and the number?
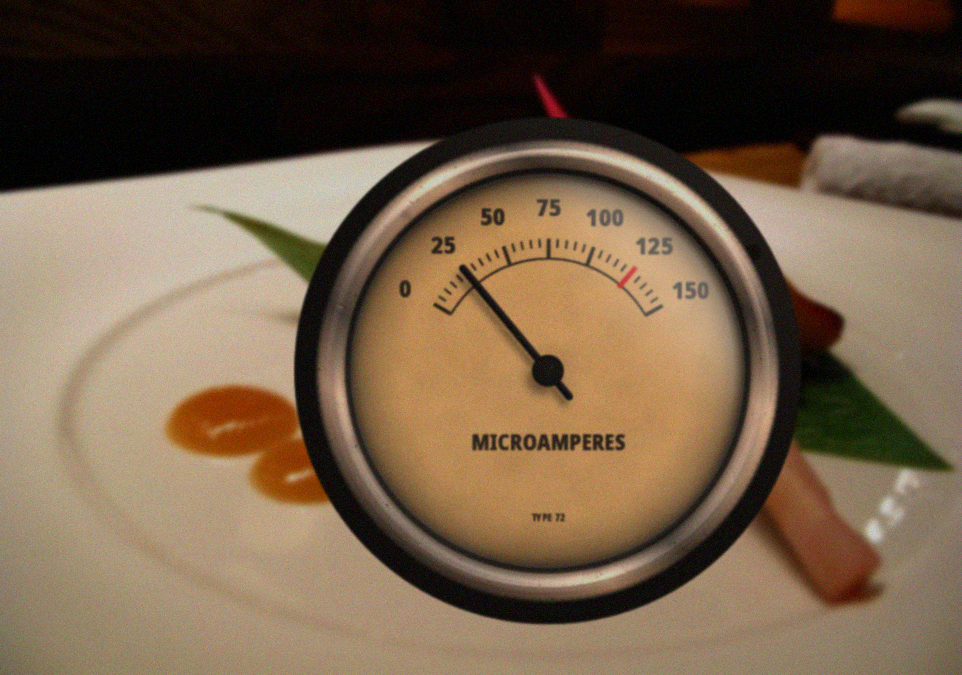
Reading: µA 25
